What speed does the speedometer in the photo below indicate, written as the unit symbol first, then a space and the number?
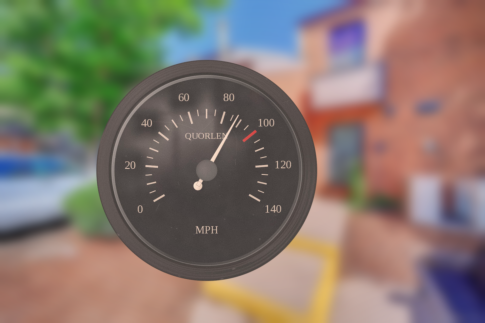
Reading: mph 87.5
